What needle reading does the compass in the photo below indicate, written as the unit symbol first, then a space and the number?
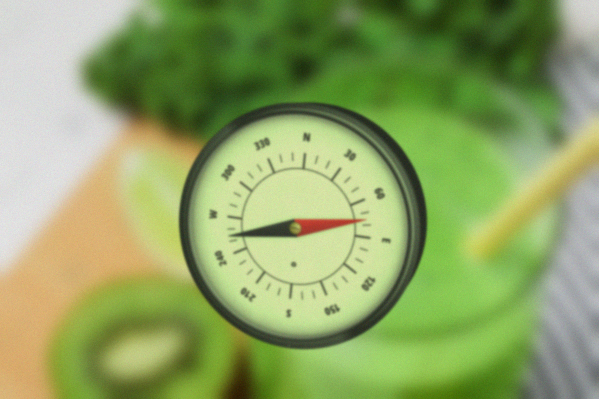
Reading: ° 75
